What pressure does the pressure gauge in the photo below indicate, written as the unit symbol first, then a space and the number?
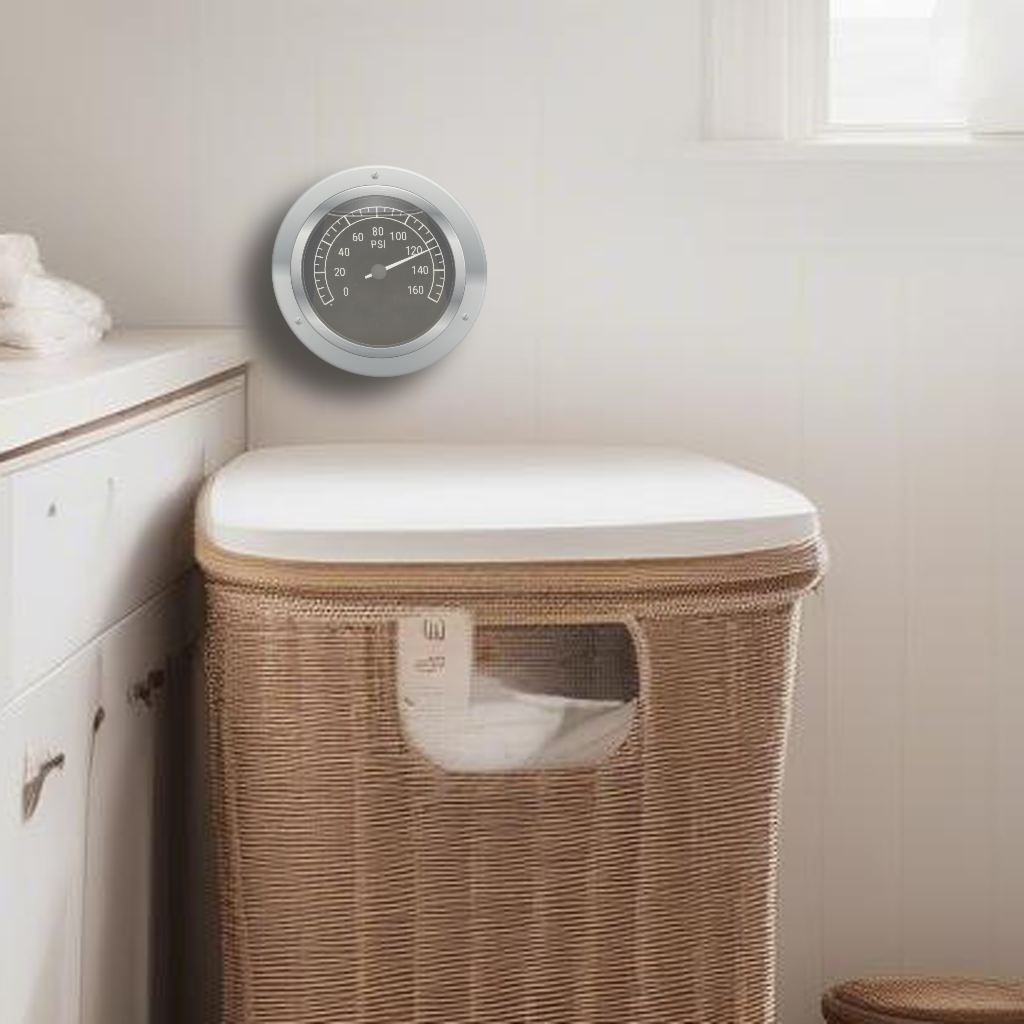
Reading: psi 125
